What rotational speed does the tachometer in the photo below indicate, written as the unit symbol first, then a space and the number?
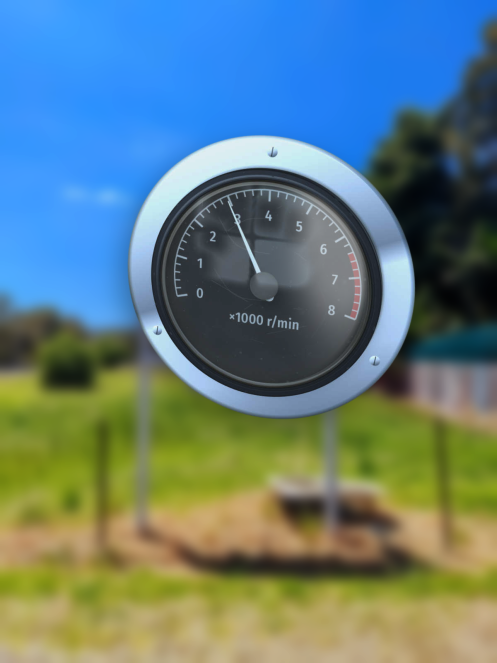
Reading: rpm 3000
